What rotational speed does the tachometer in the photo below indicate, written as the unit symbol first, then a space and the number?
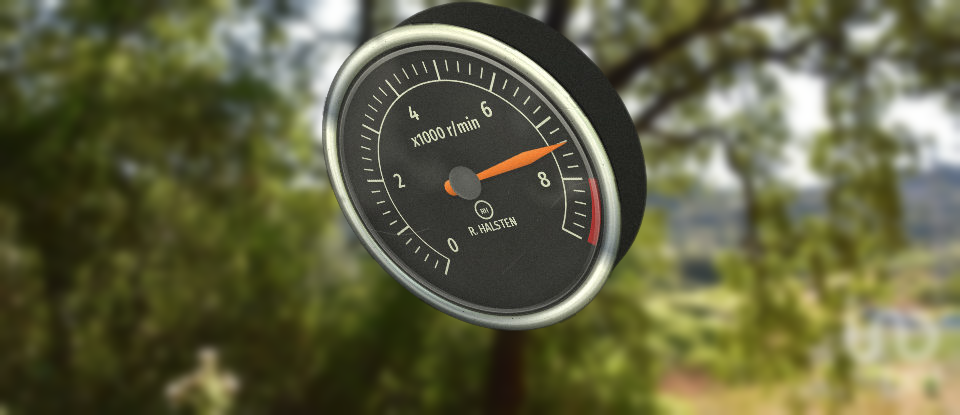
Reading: rpm 7400
